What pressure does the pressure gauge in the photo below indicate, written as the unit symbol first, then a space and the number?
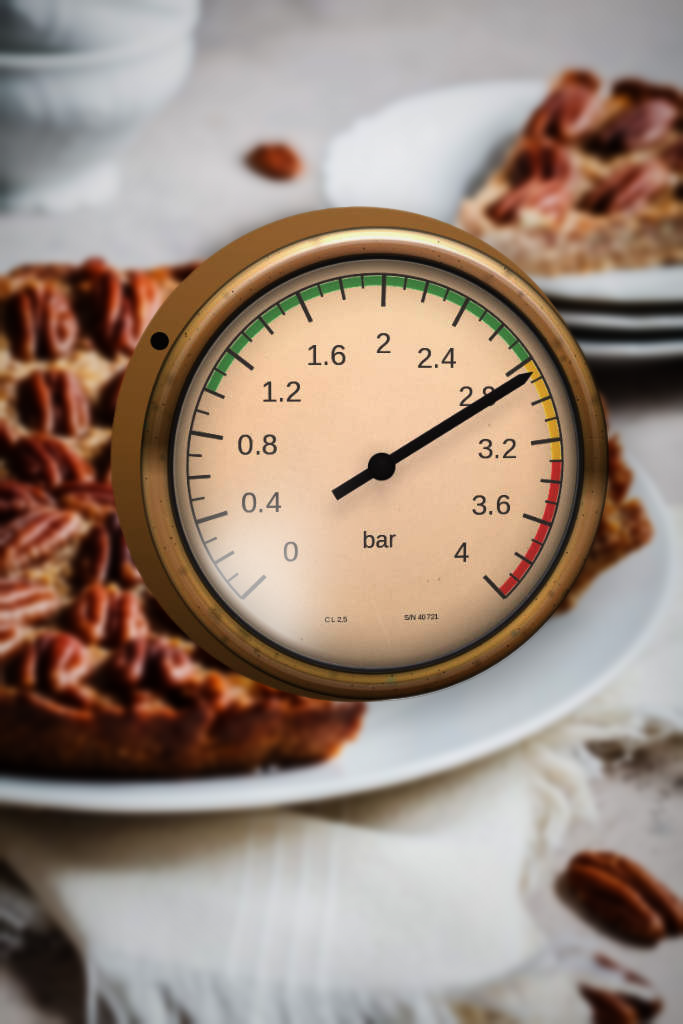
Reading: bar 2.85
